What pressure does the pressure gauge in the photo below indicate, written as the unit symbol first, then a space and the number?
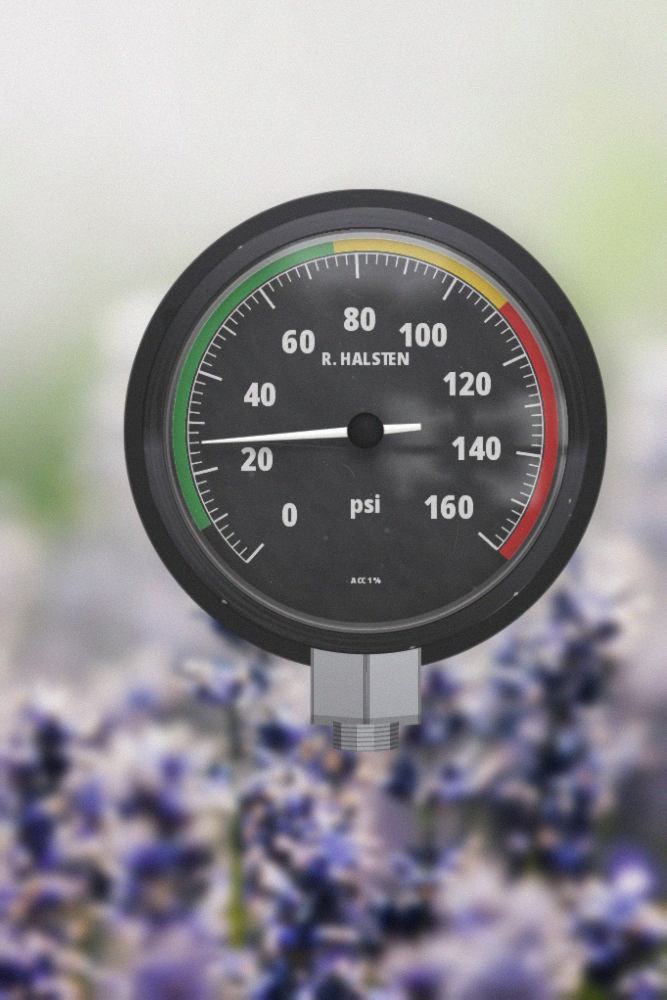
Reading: psi 26
